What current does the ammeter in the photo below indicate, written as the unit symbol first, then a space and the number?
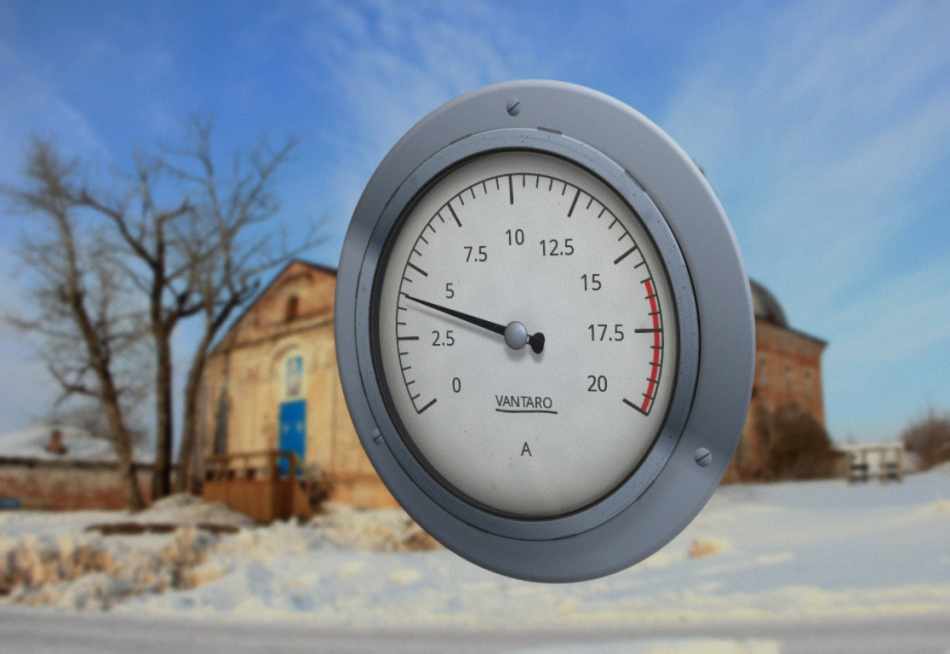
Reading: A 4
